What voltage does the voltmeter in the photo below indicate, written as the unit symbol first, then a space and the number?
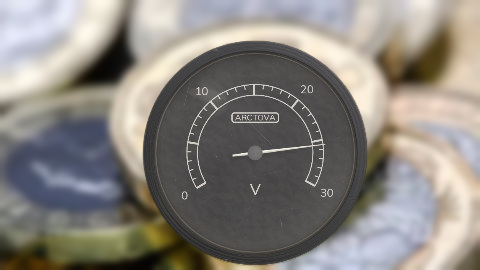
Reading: V 25.5
